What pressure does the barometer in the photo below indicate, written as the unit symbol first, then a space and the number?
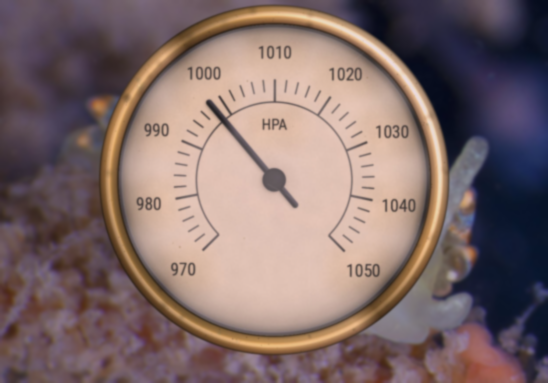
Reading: hPa 998
